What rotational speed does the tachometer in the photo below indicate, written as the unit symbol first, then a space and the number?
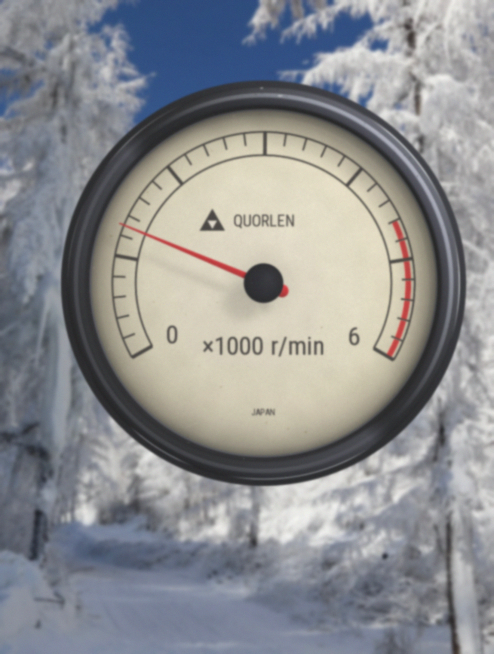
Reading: rpm 1300
